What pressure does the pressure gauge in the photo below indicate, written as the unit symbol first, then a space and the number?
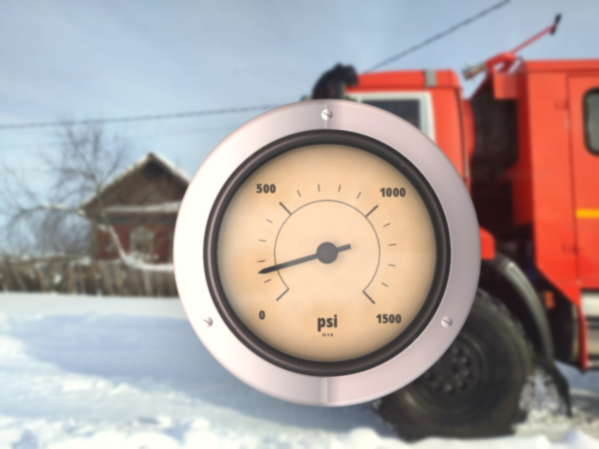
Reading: psi 150
